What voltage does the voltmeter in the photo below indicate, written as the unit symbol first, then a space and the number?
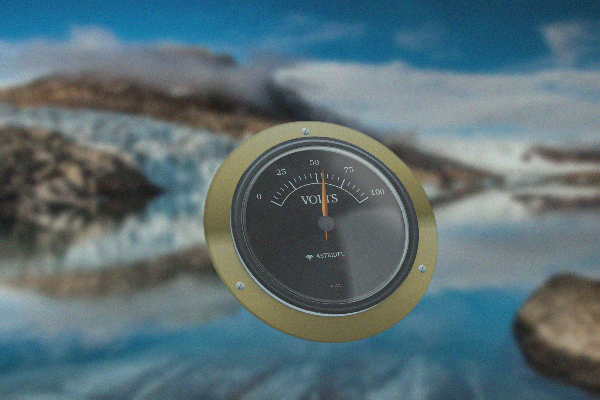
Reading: V 55
